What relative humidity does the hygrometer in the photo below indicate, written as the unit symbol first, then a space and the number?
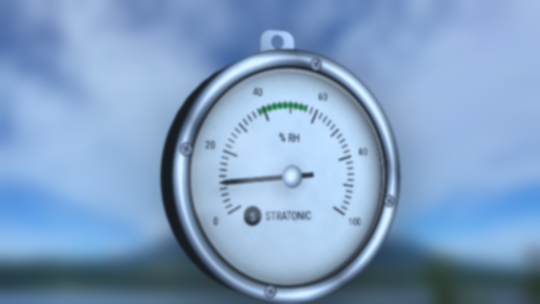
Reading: % 10
